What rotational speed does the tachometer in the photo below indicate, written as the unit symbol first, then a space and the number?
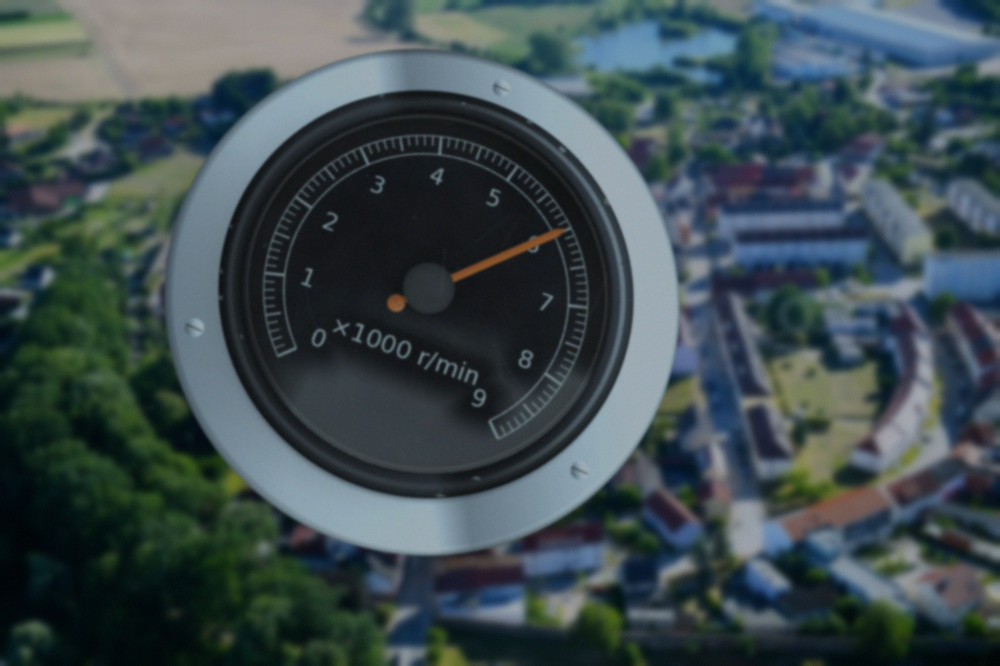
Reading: rpm 6000
